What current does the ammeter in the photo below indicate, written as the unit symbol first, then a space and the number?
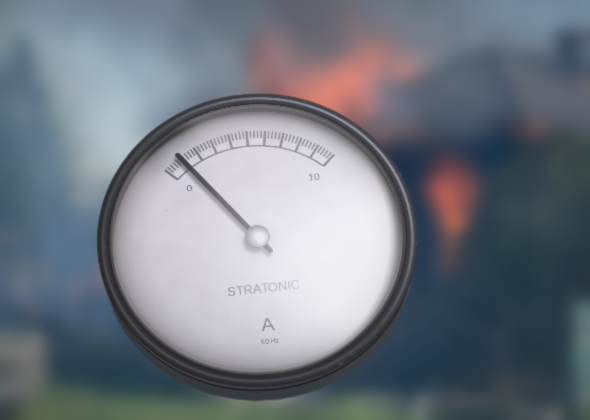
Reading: A 1
